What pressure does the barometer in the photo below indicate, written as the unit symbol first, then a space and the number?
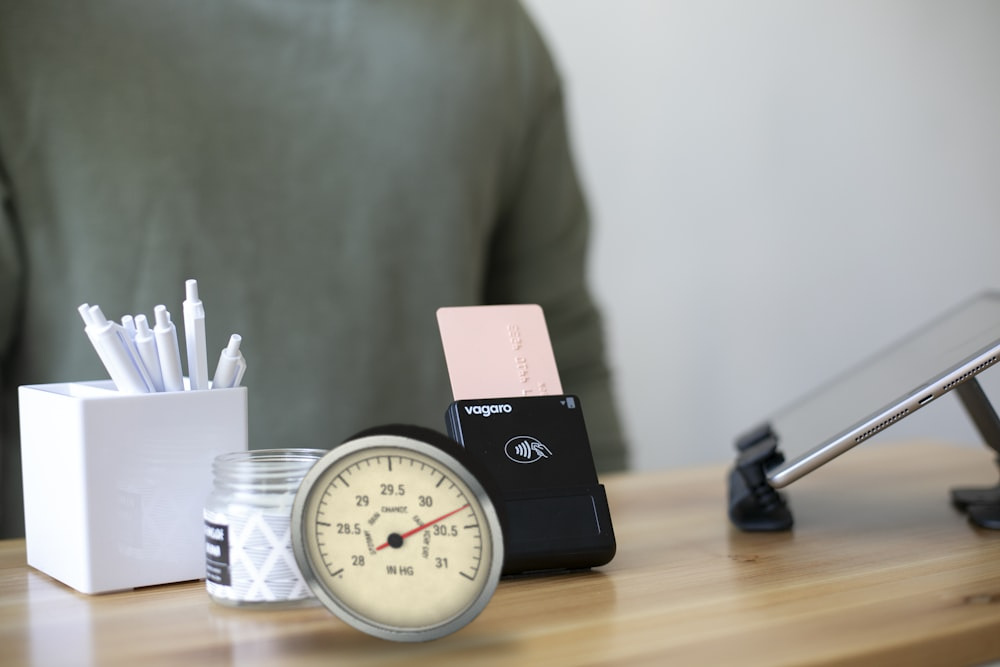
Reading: inHg 30.3
